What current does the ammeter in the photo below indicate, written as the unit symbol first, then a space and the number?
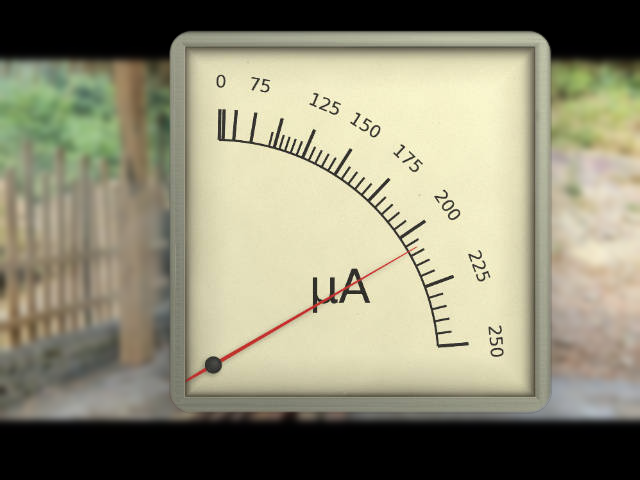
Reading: µA 207.5
